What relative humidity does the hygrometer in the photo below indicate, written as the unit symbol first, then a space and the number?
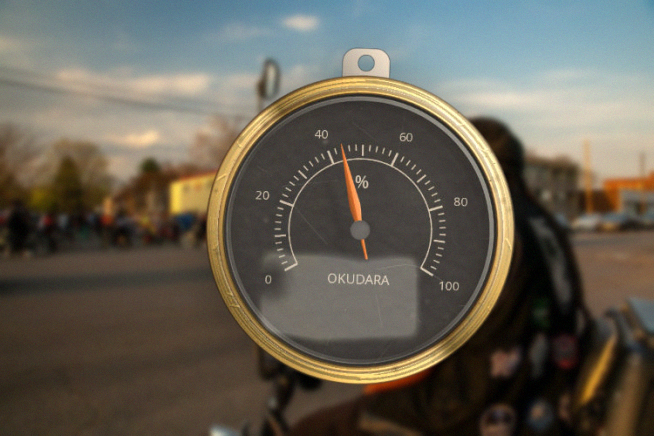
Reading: % 44
